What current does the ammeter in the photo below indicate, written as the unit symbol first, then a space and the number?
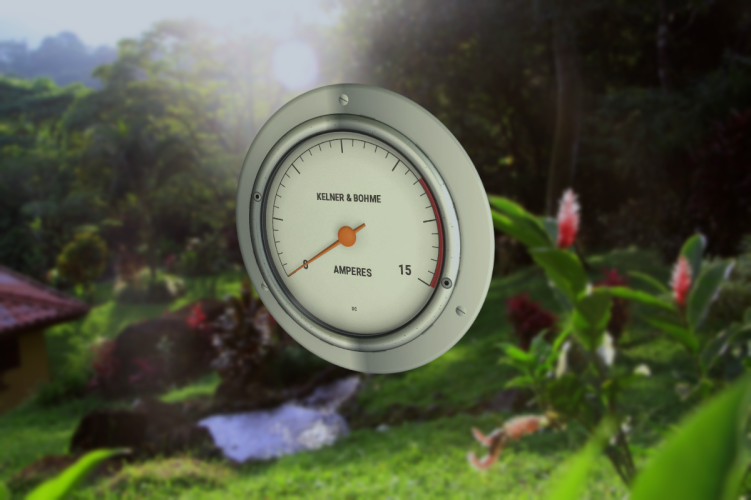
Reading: A 0
